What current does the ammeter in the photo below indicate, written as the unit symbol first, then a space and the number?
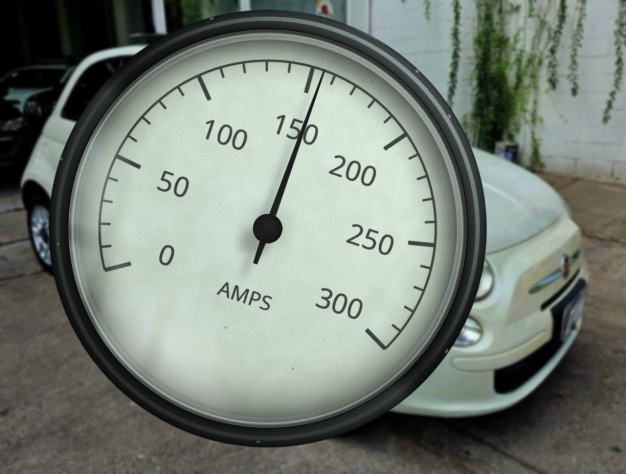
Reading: A 155
